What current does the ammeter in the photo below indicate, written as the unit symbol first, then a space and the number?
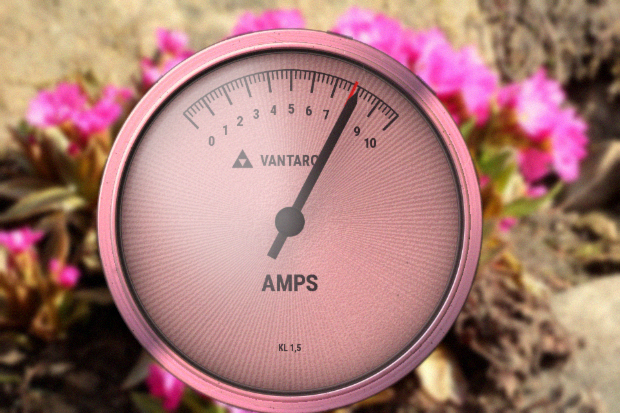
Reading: A 8
